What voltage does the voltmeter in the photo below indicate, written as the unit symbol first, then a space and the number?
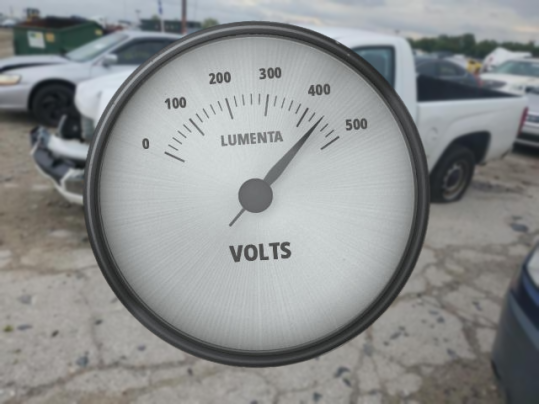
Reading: V 440
